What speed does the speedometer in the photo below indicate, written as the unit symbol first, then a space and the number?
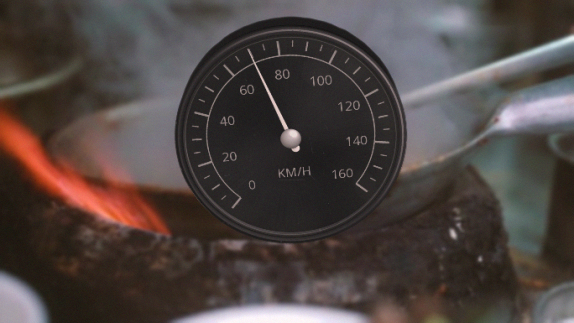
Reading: km/h 70
